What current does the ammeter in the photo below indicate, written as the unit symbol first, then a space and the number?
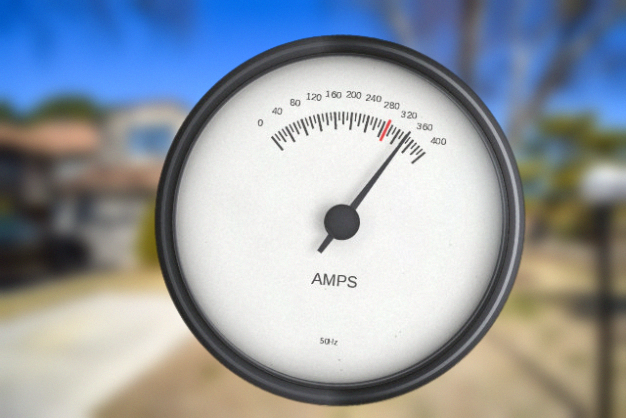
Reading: A 340
